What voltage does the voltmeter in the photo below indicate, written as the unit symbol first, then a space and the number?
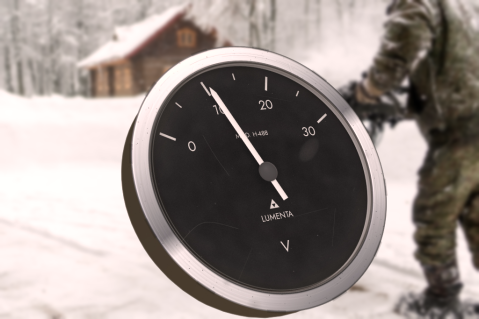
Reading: V 10
